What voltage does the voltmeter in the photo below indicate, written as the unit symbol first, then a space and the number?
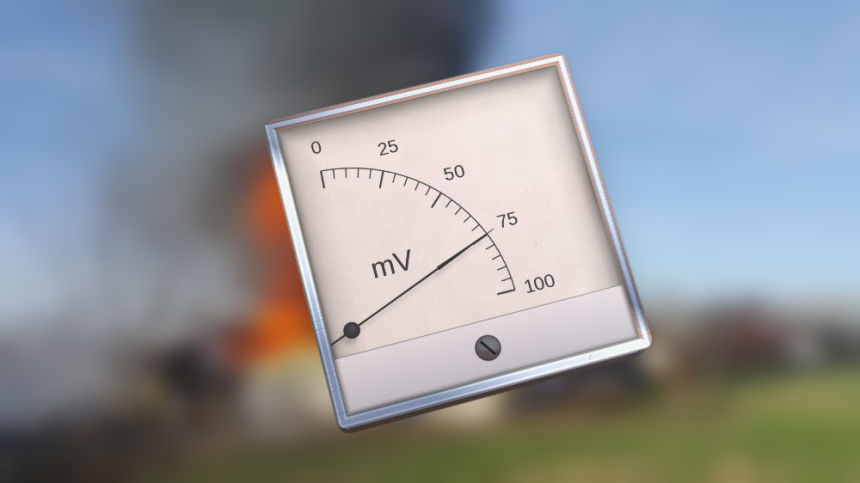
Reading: mV 75
